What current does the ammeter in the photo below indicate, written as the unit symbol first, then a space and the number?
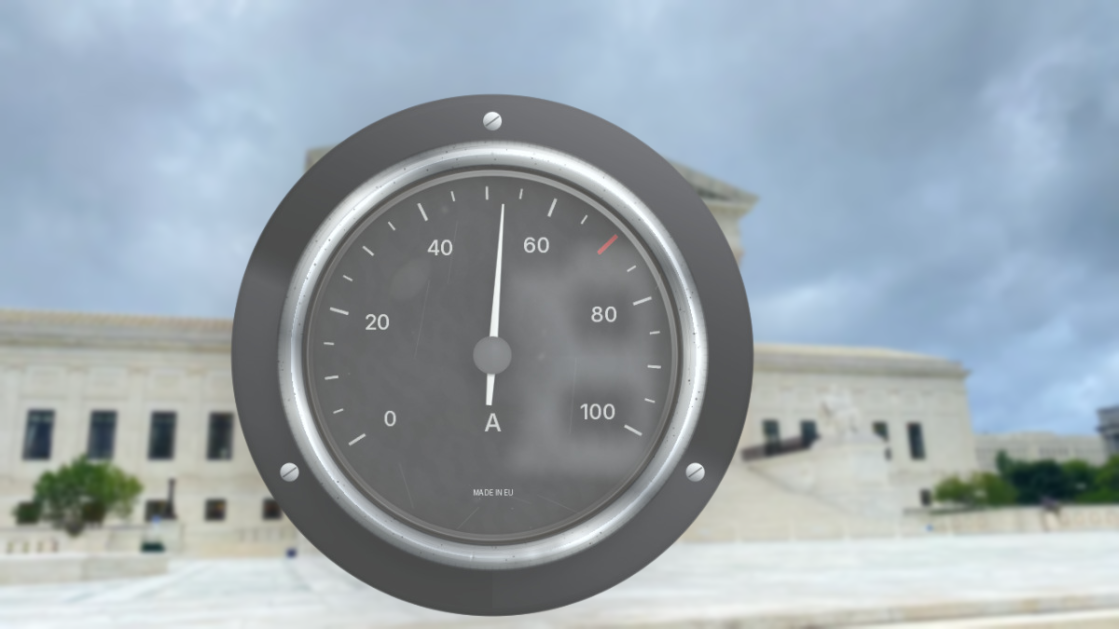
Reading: A 52.5
